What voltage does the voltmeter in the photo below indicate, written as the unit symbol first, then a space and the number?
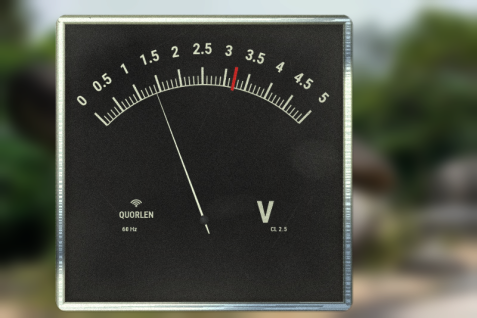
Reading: V 1.4
